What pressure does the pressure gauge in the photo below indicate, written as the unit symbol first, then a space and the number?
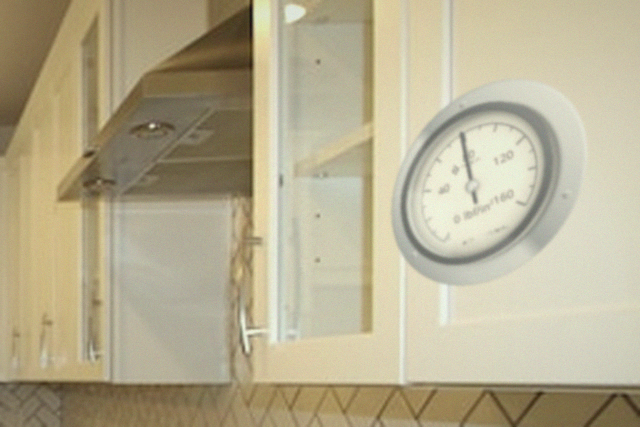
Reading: psi 80
